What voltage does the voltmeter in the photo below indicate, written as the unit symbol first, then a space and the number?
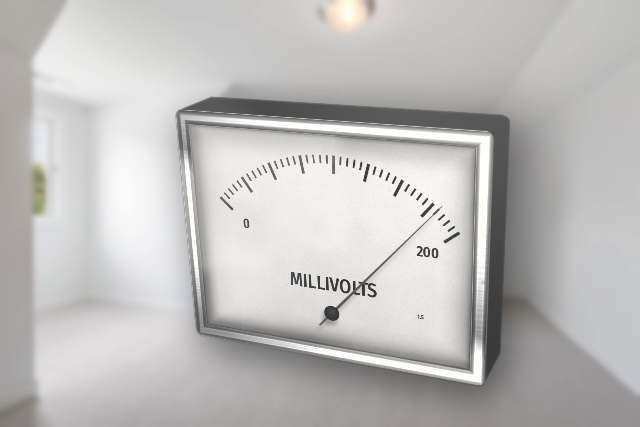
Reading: mV 180
